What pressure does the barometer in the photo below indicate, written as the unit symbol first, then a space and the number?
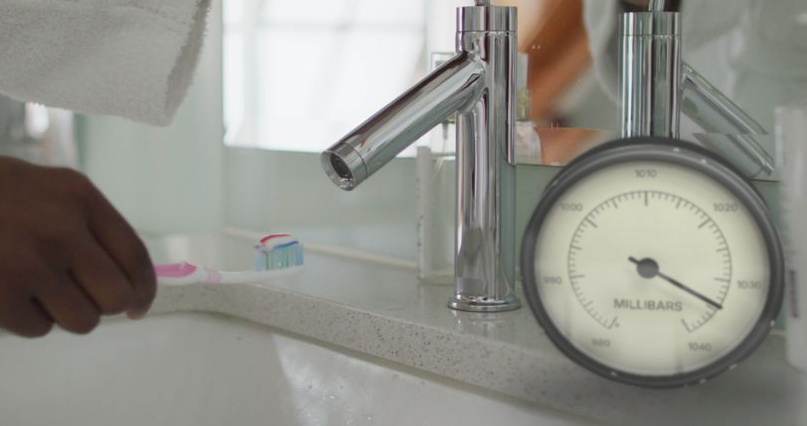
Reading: mbar 1034
